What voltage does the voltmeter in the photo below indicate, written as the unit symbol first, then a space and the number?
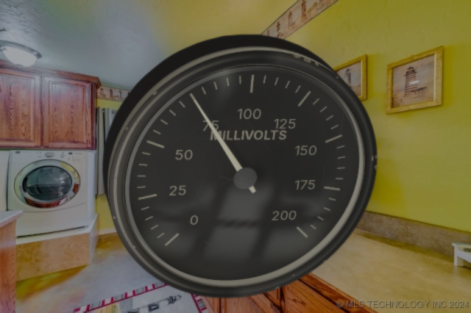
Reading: mV 75
